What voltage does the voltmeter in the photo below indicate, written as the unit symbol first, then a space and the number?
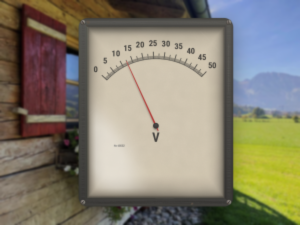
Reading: V 12.5
